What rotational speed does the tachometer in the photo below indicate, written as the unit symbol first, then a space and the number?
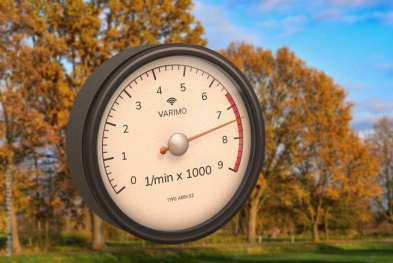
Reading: rpm 7400
